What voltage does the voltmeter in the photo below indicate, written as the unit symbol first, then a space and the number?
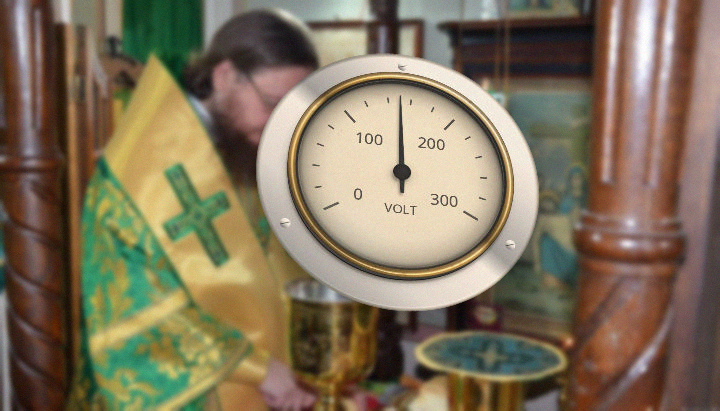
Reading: V 150
